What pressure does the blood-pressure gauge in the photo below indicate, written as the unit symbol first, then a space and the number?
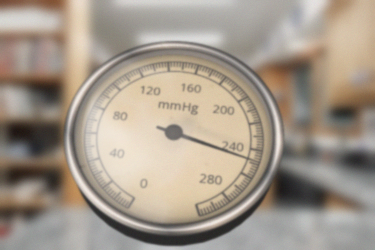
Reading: mmHg 250
